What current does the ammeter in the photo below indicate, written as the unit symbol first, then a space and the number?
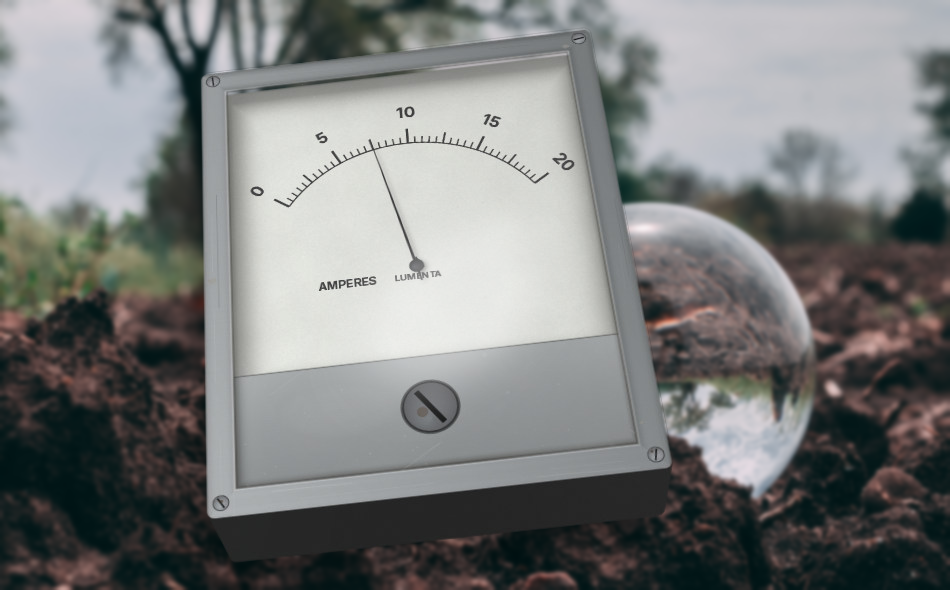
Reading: A 7.5
